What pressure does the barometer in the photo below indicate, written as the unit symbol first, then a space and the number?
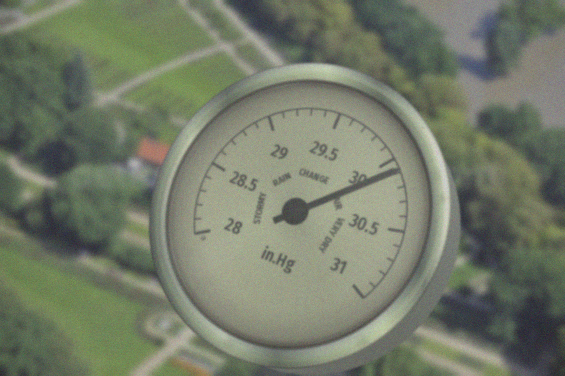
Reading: inHg 30.1
